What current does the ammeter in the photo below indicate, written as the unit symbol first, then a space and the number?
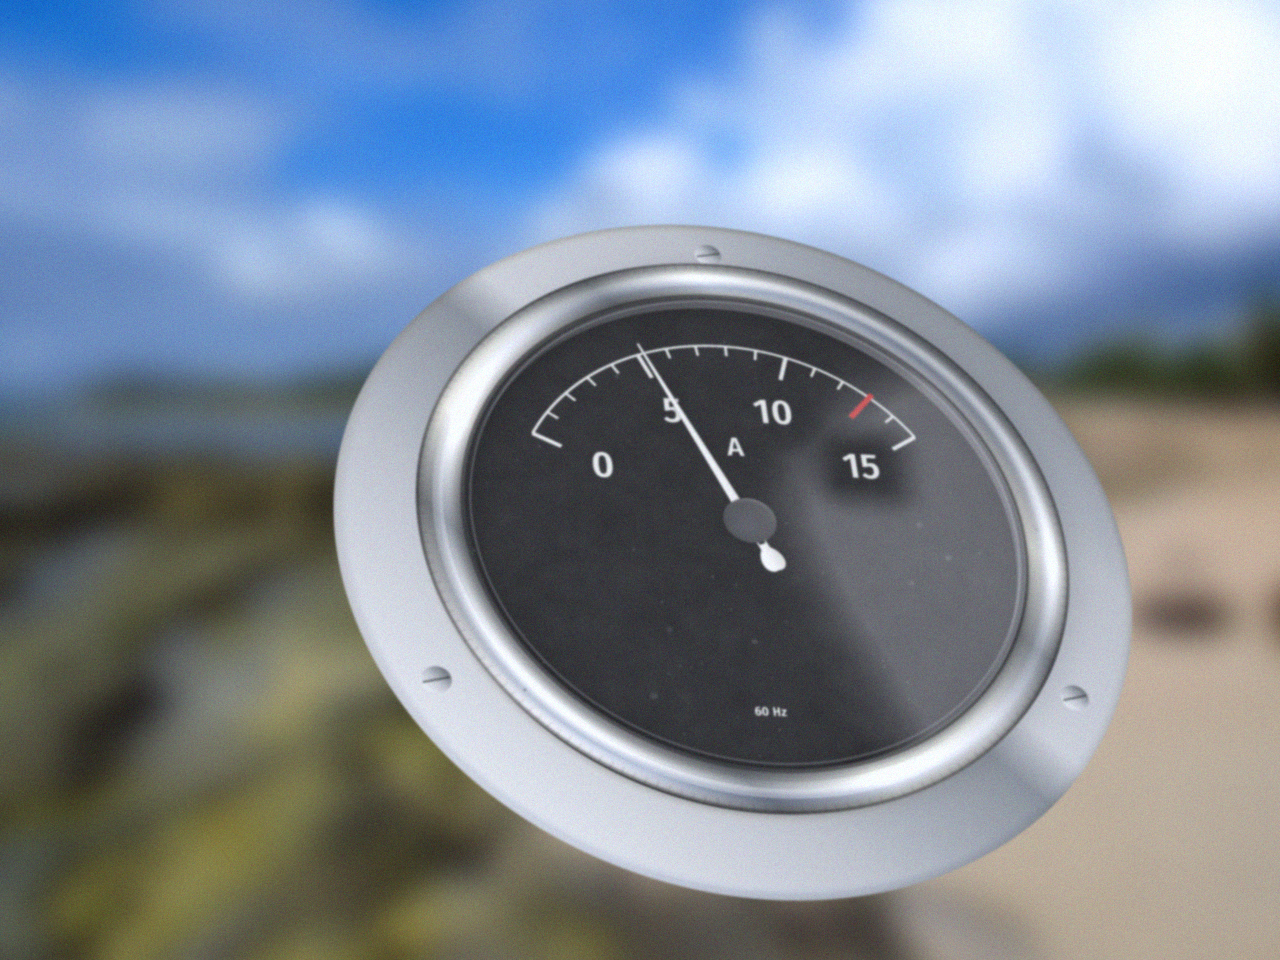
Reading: A 5
